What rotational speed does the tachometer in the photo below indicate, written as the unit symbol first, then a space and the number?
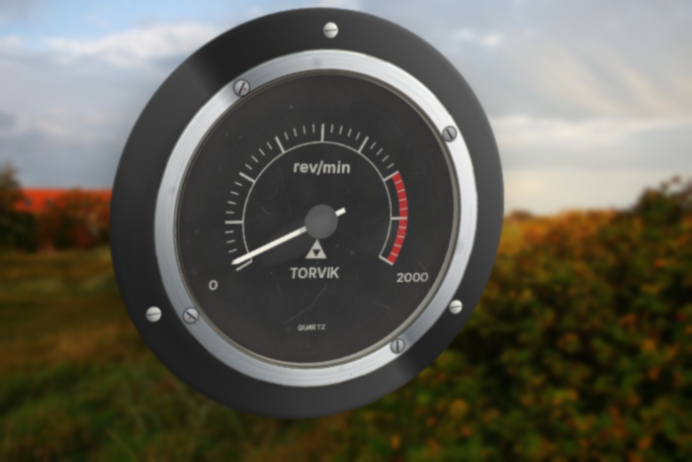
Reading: rpm 50
